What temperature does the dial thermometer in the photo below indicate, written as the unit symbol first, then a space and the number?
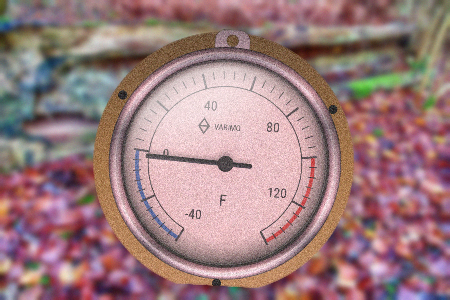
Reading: °F -2
